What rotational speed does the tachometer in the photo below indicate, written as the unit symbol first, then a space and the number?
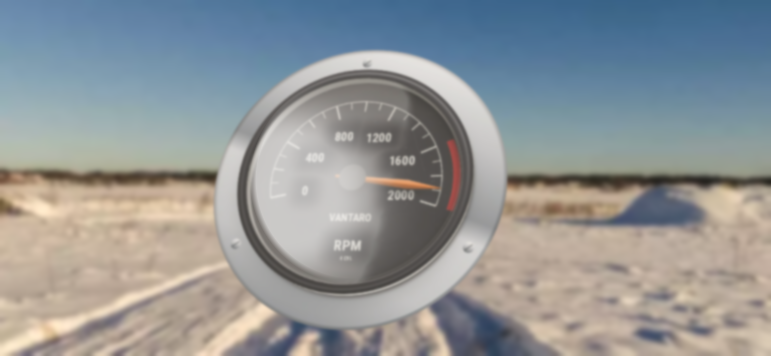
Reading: rpm 1900
